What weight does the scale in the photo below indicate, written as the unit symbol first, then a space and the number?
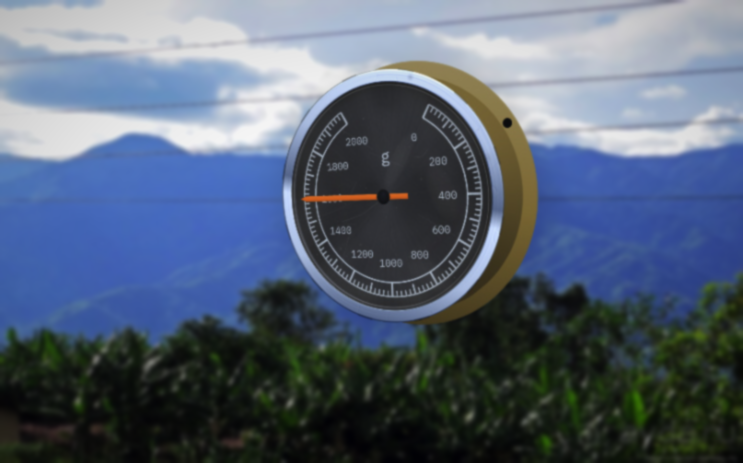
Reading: g 1600
